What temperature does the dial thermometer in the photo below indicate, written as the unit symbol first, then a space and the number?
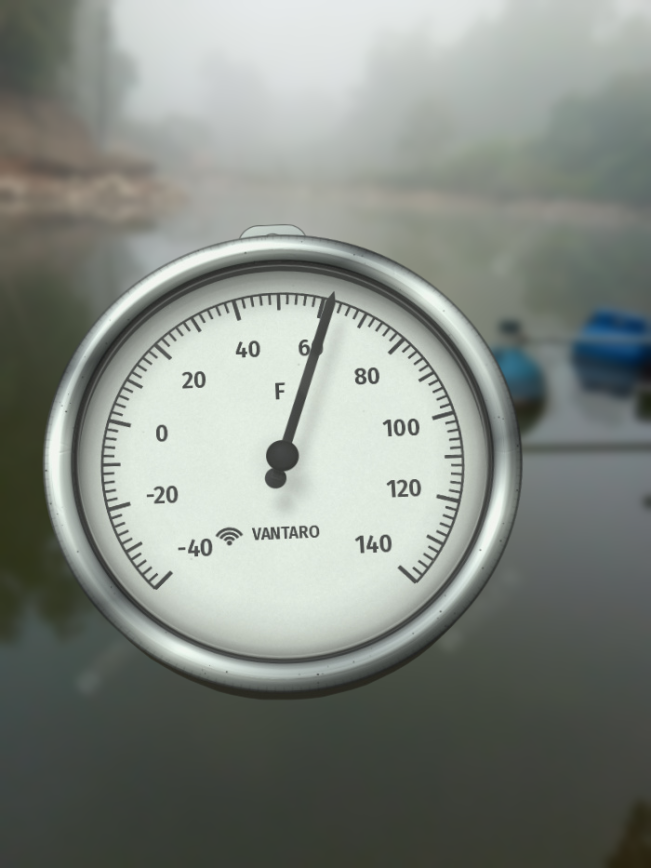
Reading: °F 62
